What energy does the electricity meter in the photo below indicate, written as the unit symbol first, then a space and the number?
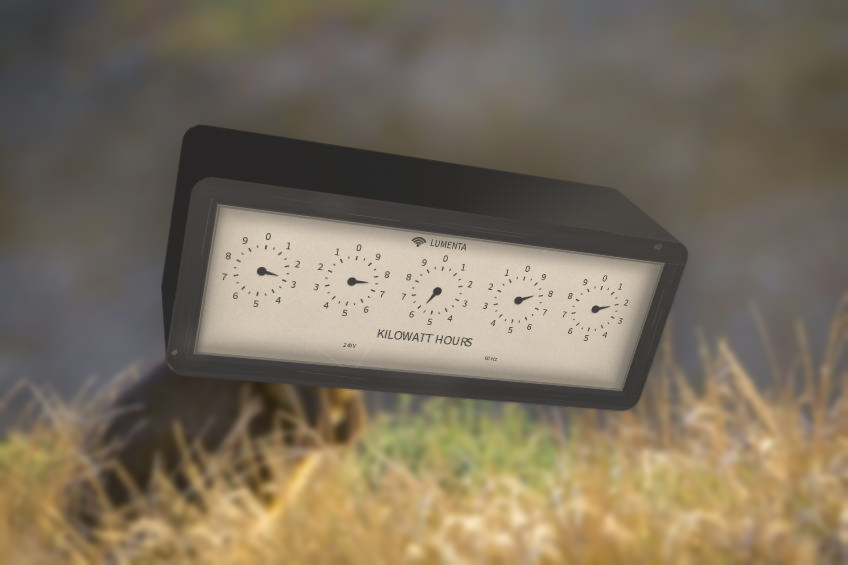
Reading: kWh 27582
